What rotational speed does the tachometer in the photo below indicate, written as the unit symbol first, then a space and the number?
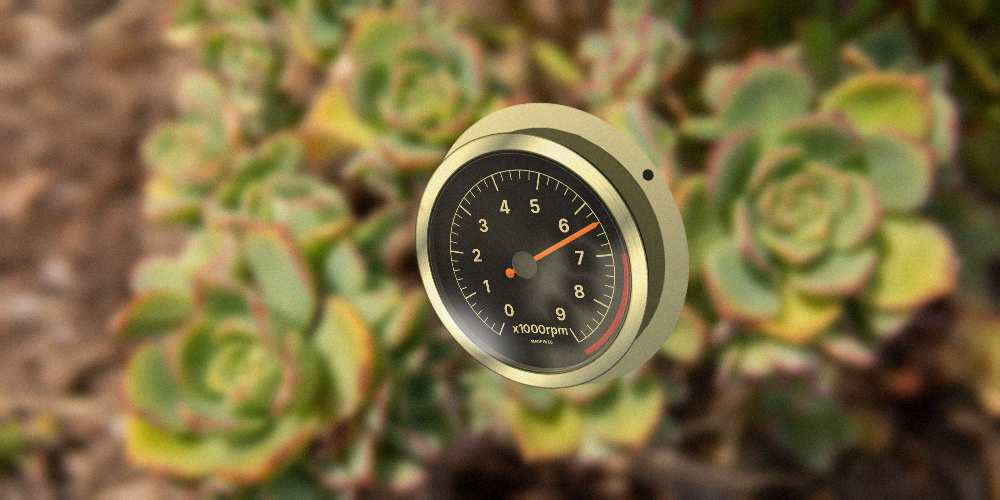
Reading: rpm 6400
